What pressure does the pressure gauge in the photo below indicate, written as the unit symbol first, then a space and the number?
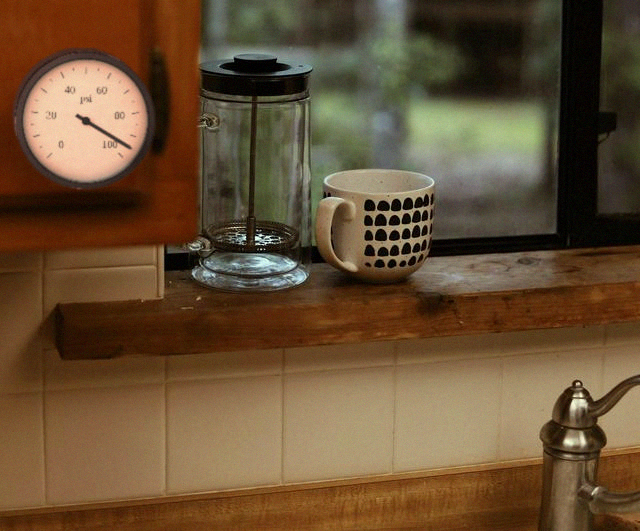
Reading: psi 95
